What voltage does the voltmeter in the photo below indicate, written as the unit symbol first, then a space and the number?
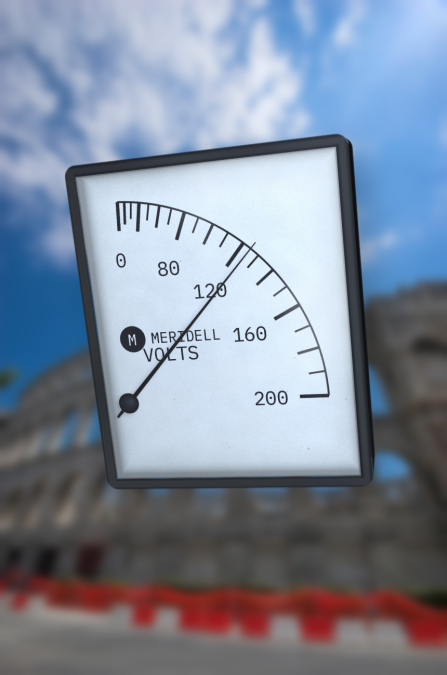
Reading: V 125
